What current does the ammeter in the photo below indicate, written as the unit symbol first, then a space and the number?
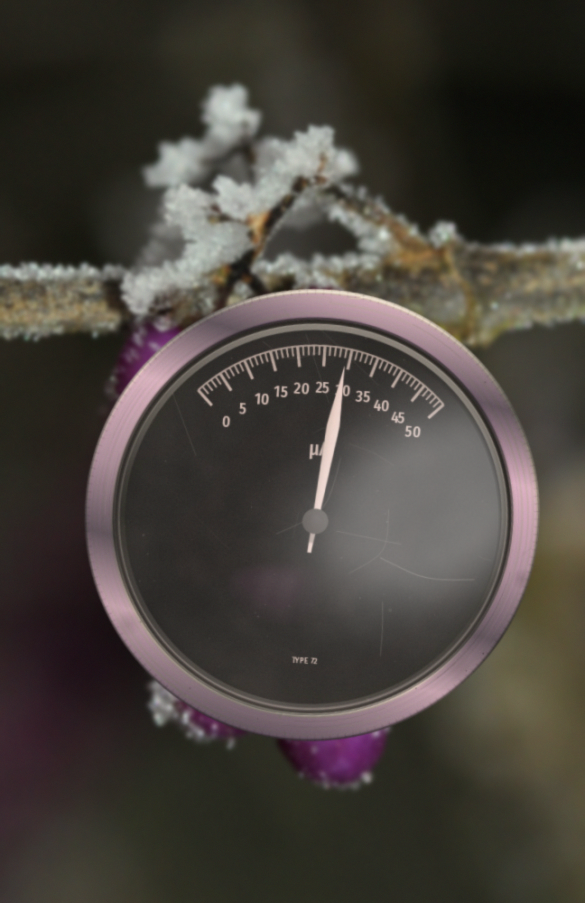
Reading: µA 29
